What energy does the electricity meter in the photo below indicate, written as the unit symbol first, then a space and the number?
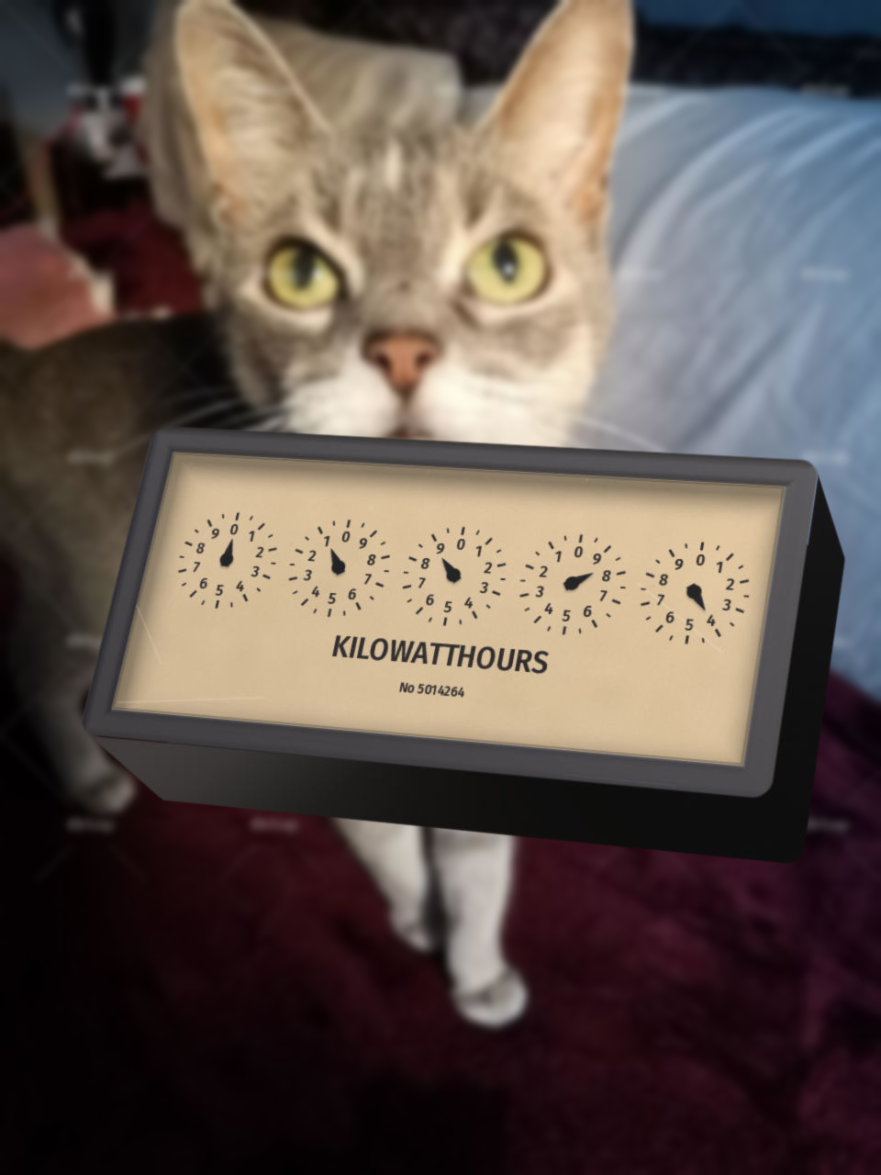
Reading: kWh 884
